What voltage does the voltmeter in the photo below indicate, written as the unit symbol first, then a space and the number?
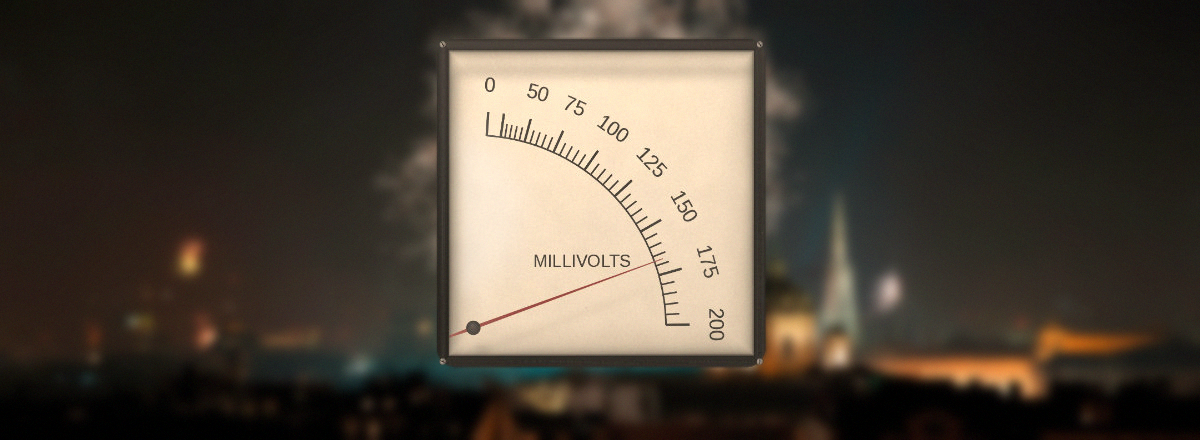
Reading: mV 167.5
